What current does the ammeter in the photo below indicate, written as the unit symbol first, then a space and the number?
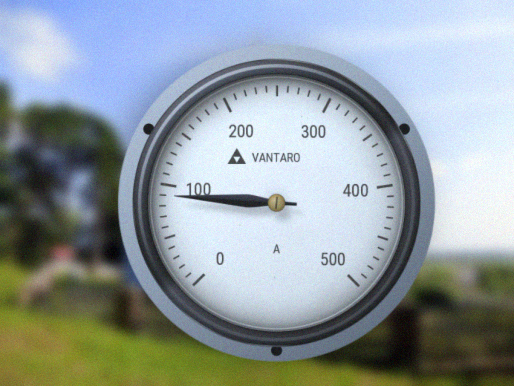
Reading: A 90
